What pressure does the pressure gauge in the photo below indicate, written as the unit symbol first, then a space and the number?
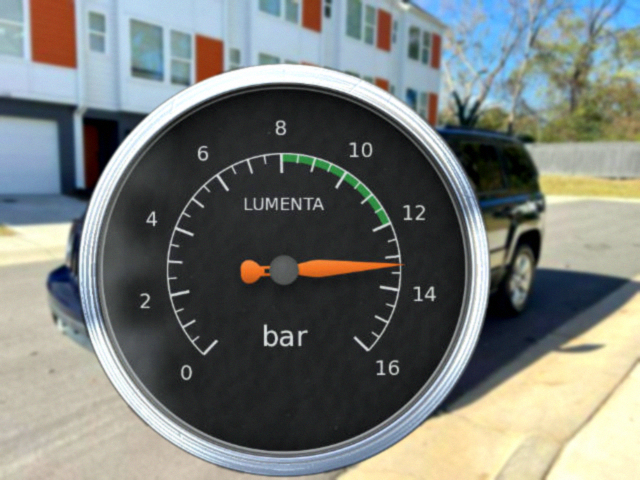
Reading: bar 13.25
